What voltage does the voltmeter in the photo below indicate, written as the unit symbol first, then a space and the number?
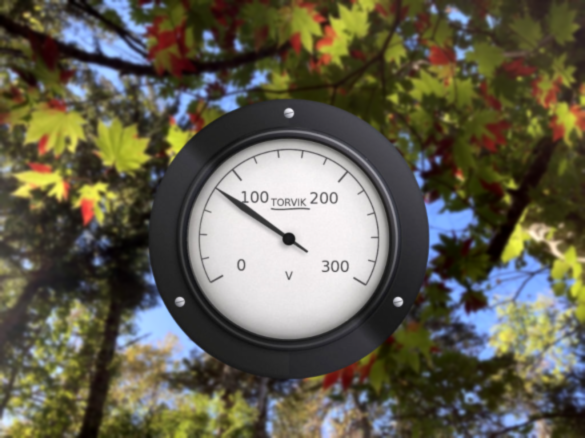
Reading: V 80
